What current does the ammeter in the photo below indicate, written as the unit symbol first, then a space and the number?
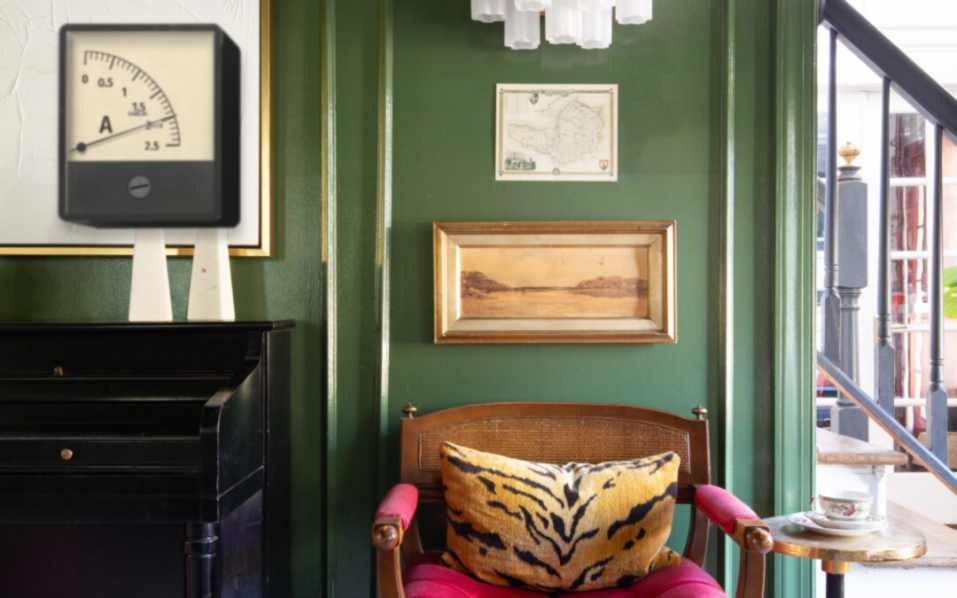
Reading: A 2
